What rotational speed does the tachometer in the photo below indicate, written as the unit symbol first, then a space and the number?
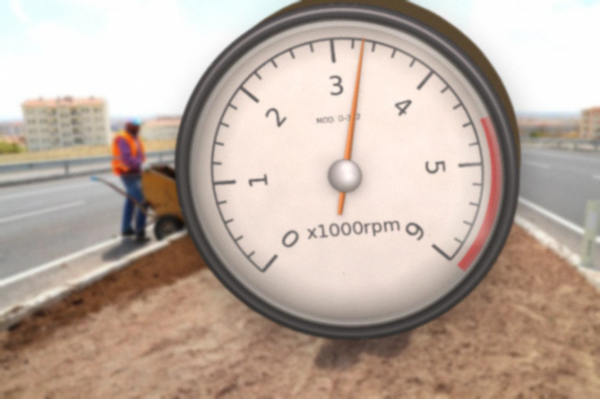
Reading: rpm 3300
